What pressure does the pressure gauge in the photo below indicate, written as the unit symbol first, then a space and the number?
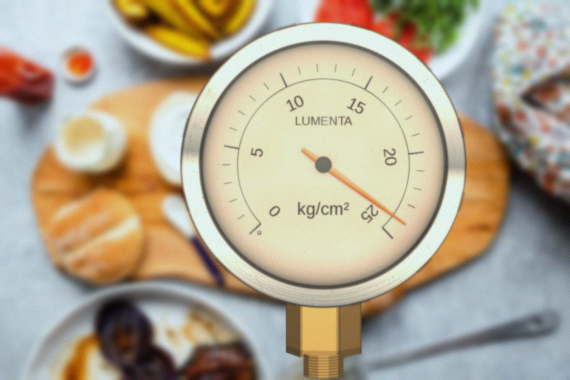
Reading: kg/cm² 24
